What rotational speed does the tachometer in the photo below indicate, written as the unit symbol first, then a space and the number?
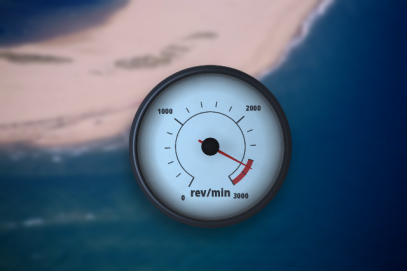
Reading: rpm 2700
